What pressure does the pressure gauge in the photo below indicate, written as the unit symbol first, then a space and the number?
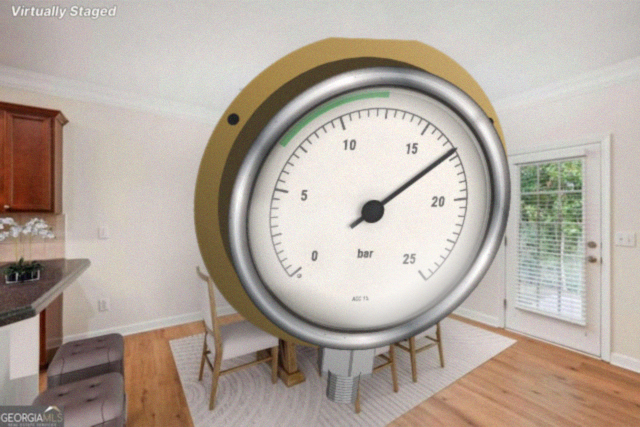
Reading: bar 17
